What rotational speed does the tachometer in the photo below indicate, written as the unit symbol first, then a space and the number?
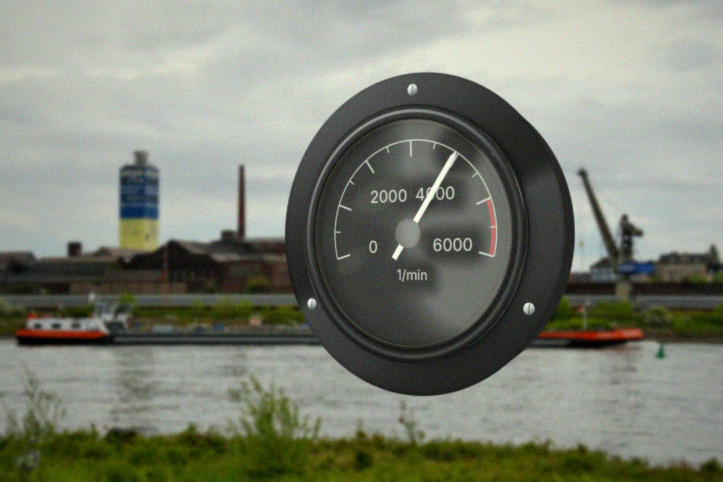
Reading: rpm 4000
